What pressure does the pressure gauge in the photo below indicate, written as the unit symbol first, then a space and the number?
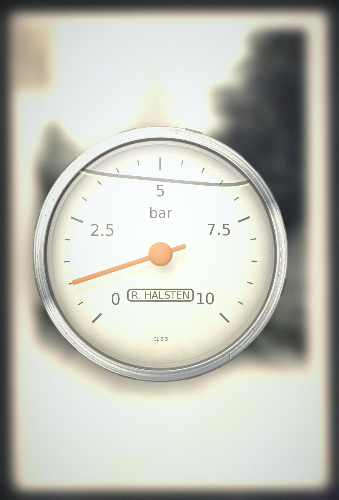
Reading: bar 1
